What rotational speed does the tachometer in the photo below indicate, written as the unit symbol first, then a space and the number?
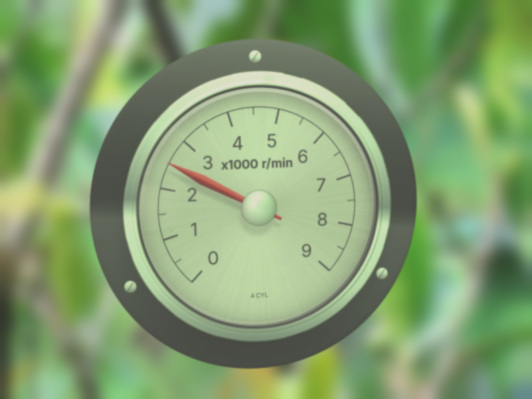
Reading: rpm 2500
